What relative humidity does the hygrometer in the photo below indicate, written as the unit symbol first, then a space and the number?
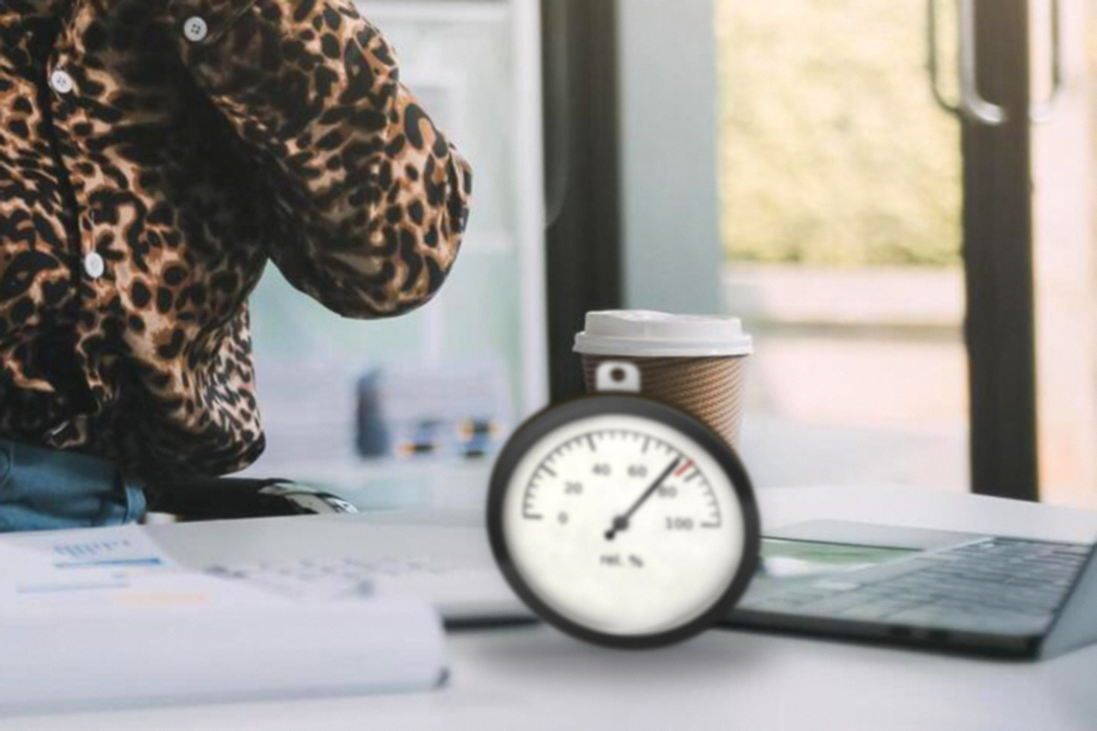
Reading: % 72
